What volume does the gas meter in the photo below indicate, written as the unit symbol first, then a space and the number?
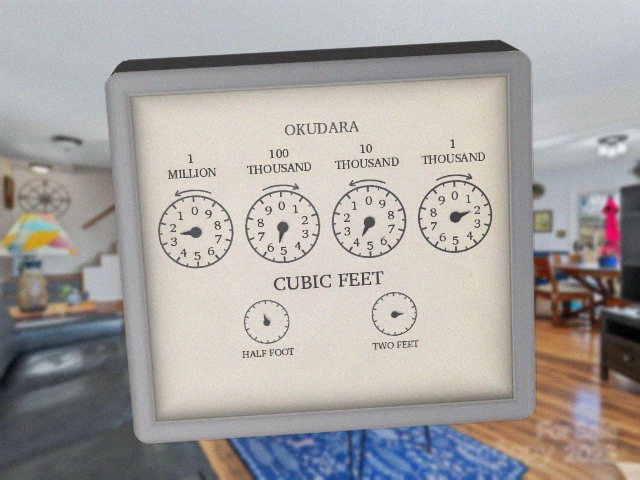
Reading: ft³ 254200
